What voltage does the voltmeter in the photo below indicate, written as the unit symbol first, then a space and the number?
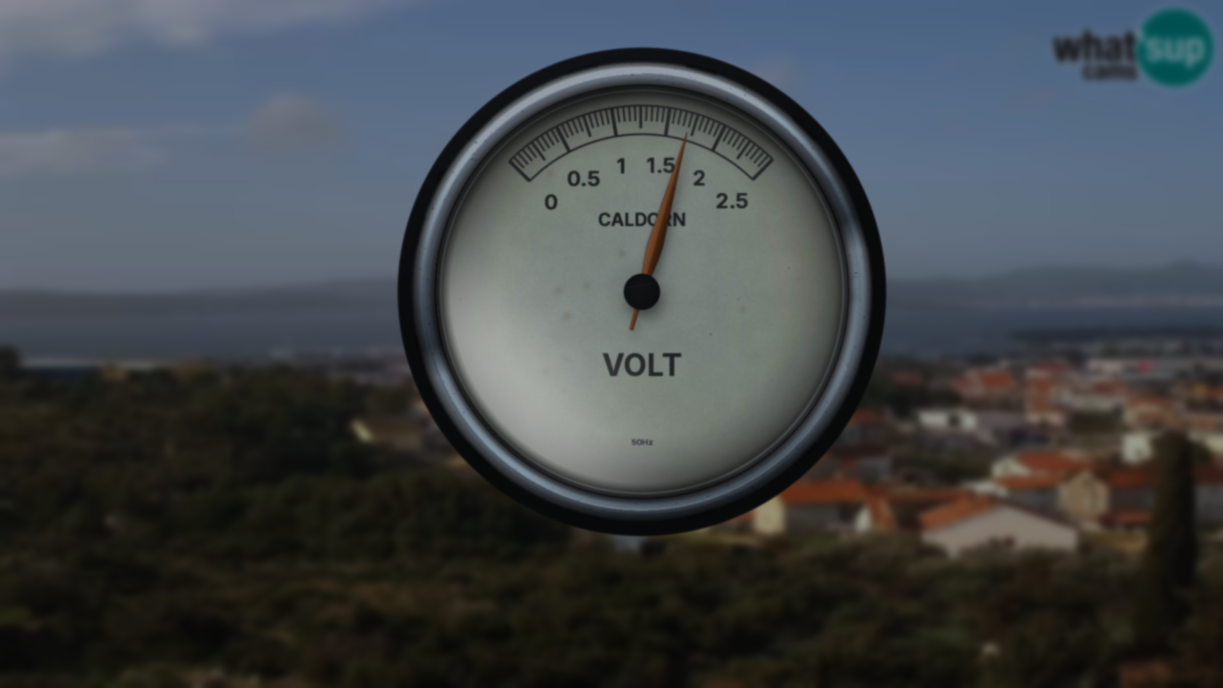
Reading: V 1.7
